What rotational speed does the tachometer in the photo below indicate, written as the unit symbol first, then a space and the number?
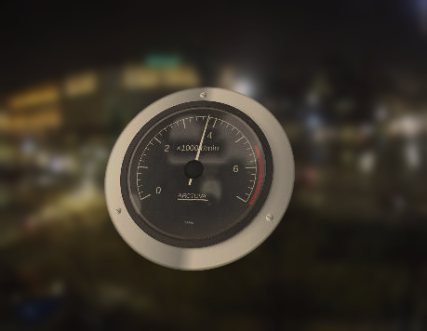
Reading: rpm 3800
